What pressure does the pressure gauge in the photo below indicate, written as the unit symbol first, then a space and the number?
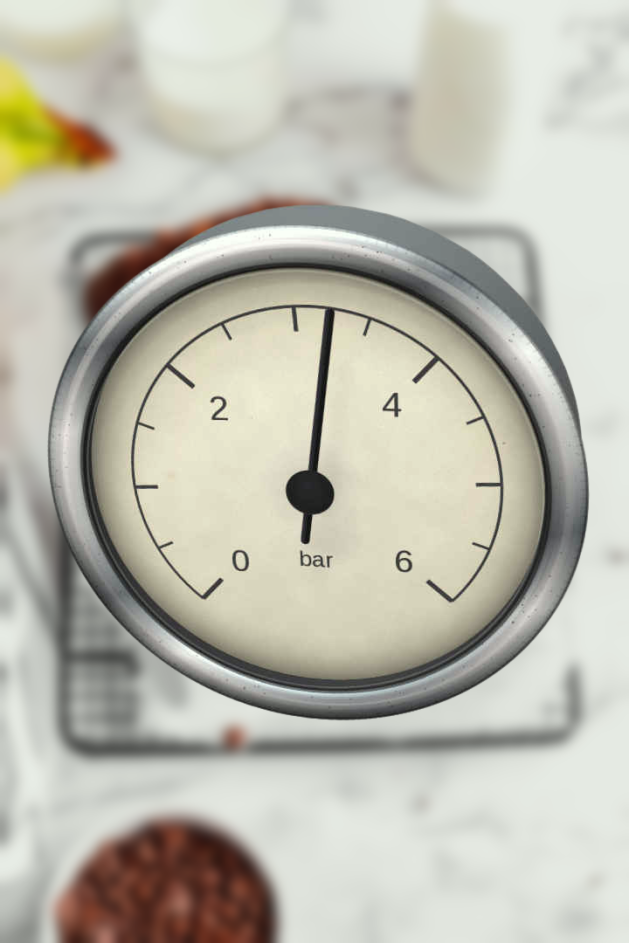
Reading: bar 3.25
